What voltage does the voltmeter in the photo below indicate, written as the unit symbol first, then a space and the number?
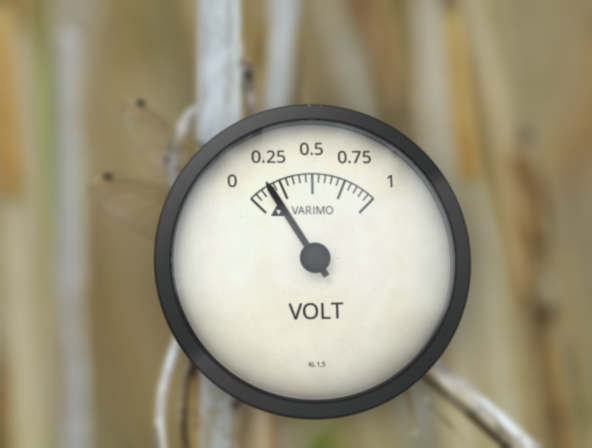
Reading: V 0.15
